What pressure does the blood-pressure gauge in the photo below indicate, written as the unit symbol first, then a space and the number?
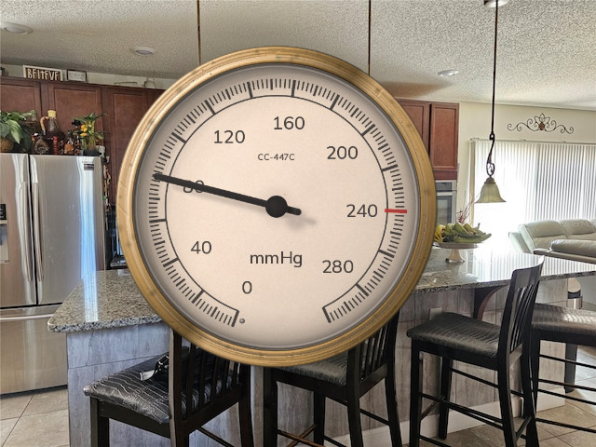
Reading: mmHg 80
